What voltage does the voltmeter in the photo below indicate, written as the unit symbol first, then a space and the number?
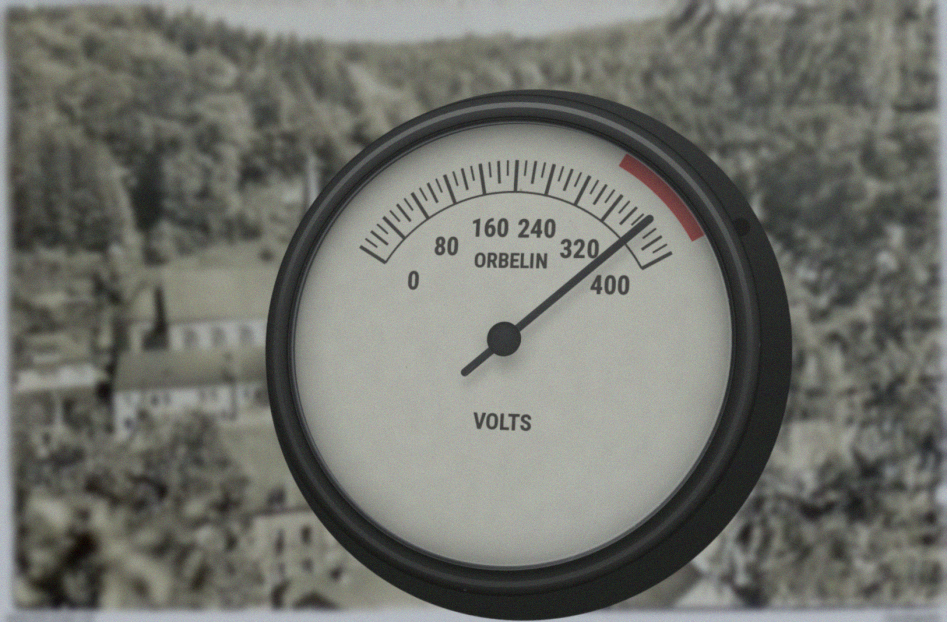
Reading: V 360
